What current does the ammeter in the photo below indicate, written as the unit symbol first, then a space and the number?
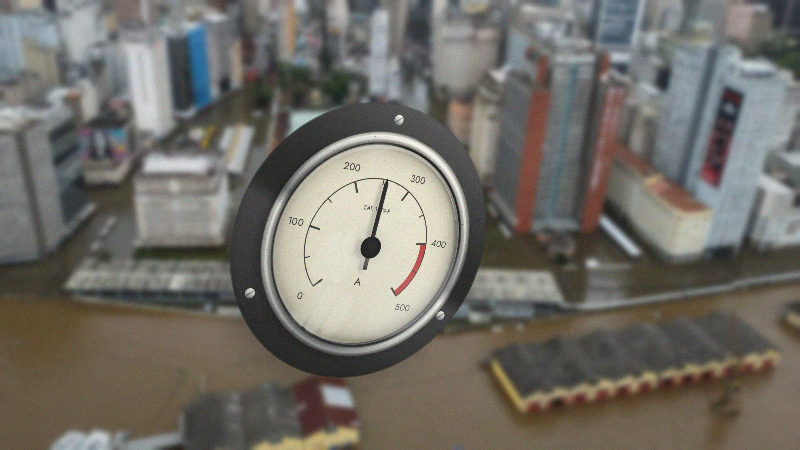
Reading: A 250
